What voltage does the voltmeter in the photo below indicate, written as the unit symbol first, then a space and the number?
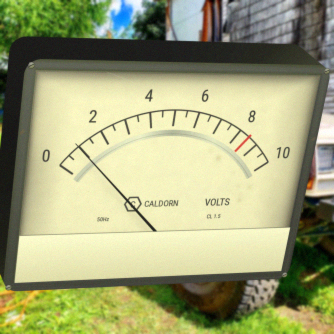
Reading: V 1
